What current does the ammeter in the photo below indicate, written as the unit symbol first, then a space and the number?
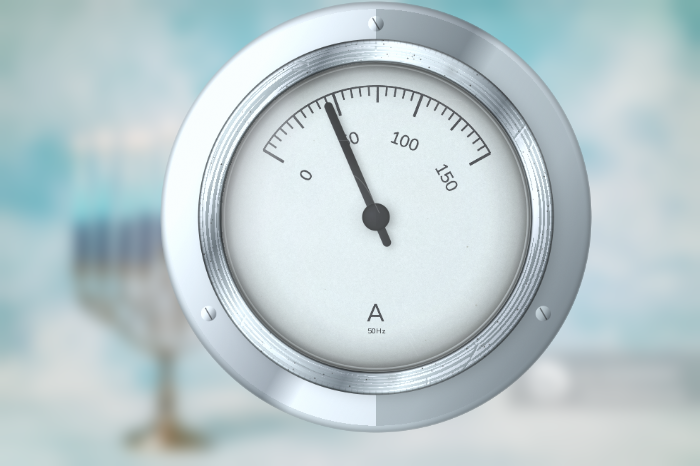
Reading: A 45
